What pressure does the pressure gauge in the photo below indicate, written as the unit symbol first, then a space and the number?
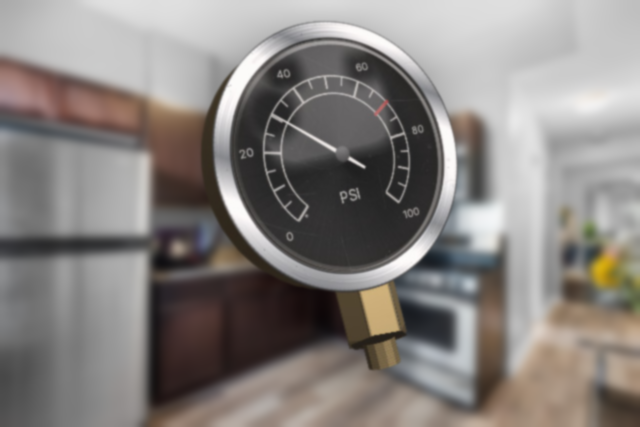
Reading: psi 30
